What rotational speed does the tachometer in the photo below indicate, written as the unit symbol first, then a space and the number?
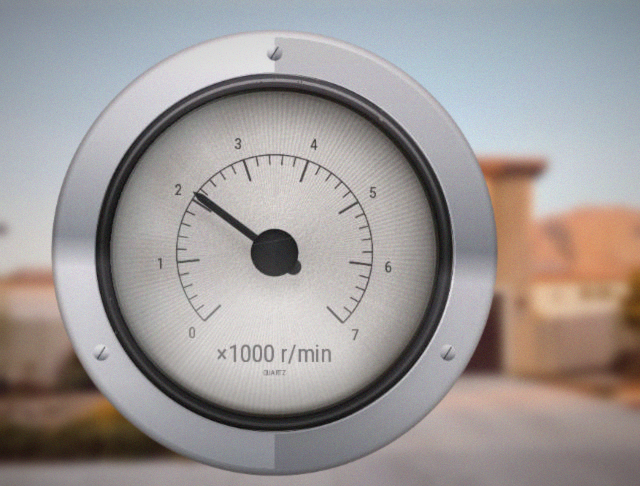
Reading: rpm 2100
